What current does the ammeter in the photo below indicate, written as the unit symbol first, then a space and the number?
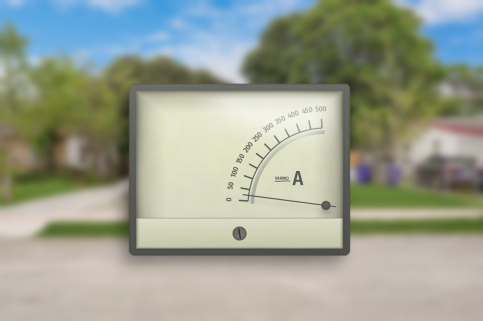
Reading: A 25
